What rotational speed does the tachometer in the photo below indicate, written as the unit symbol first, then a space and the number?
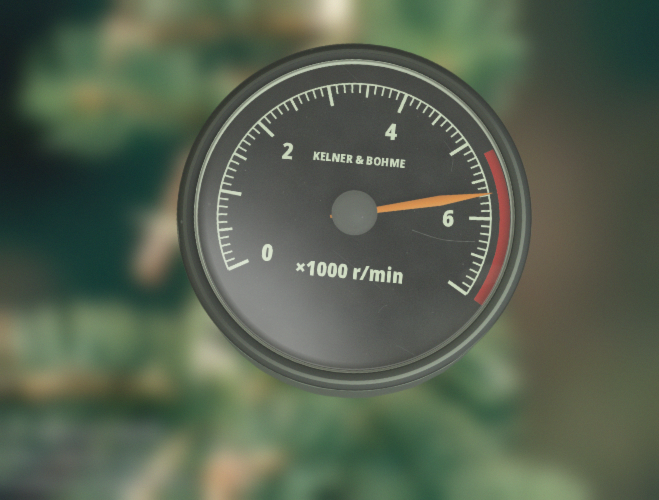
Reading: rpm 5700
